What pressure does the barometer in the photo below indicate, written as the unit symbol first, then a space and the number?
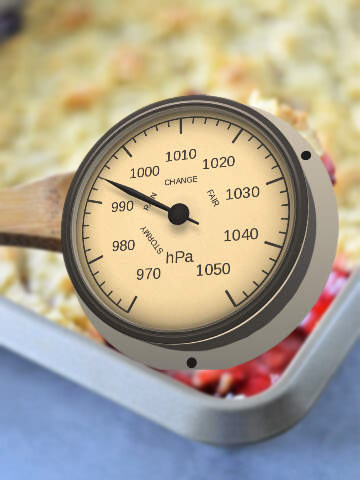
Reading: hPa 994
